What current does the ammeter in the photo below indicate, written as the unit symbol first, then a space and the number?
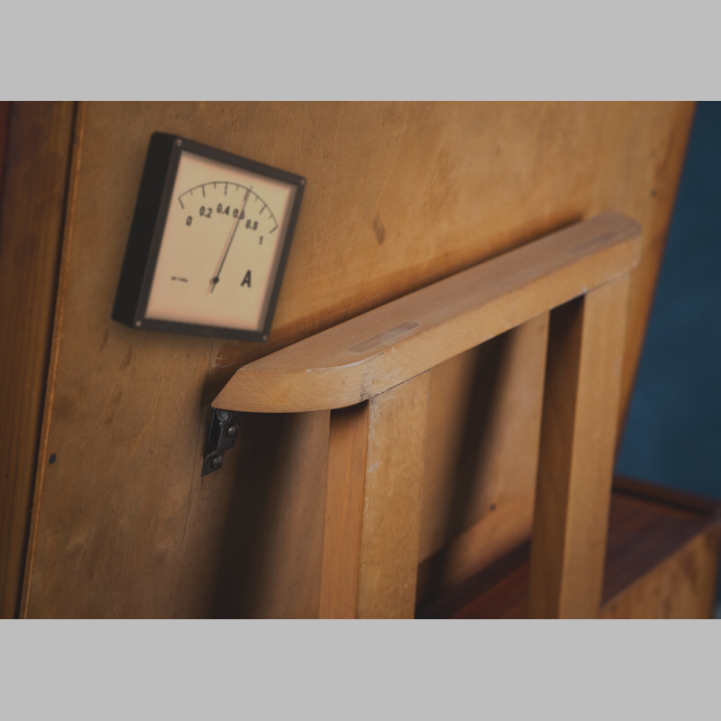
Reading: A 0.6
